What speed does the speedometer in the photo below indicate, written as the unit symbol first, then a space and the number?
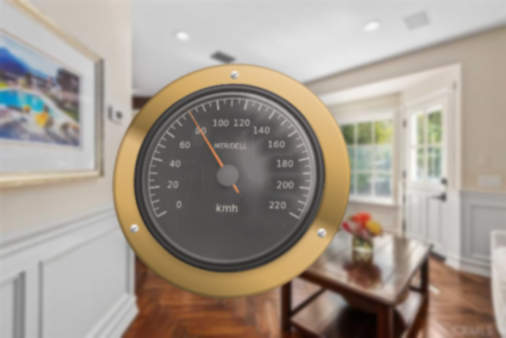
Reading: km/h 80
